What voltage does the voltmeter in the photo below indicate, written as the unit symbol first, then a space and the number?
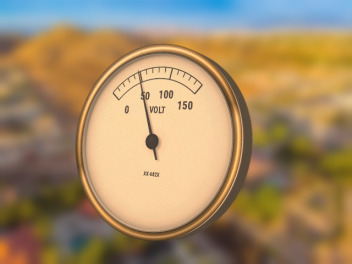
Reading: V 50
